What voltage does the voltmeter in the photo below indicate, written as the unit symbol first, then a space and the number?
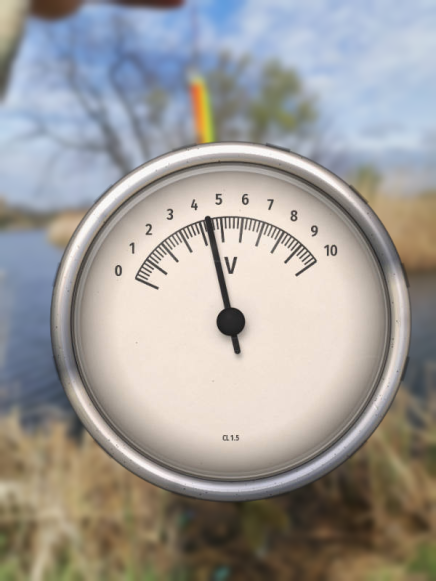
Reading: V 4.4
